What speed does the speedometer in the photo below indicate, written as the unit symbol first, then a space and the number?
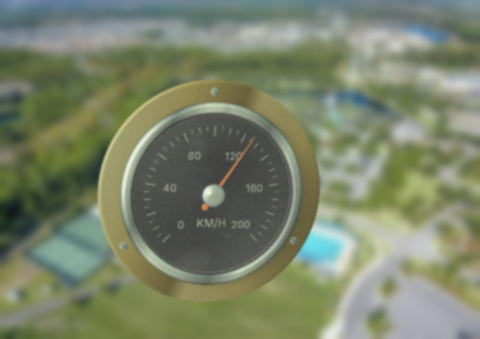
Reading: km/h 125
